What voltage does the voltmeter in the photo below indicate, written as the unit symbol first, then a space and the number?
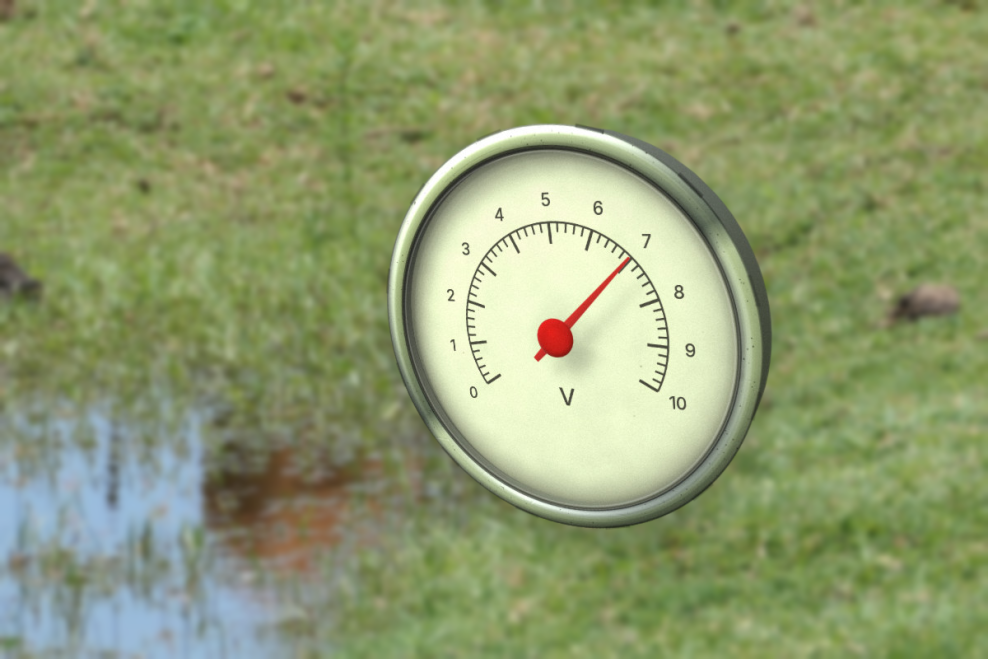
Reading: V 7
